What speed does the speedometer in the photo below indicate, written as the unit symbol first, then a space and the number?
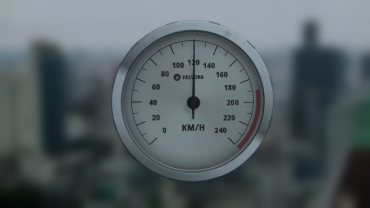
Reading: km/h 120
